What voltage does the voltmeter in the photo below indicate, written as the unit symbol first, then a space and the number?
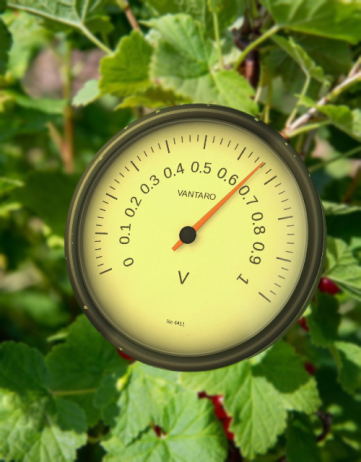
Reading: V 0.66
